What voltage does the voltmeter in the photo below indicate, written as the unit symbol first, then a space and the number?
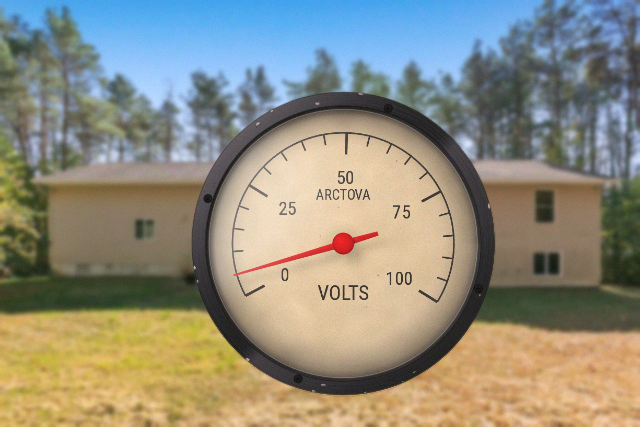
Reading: V 5
